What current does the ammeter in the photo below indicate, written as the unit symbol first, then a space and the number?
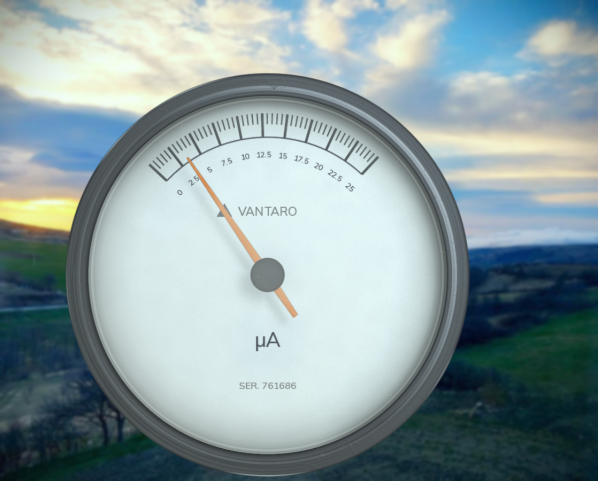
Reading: µA 3.5
